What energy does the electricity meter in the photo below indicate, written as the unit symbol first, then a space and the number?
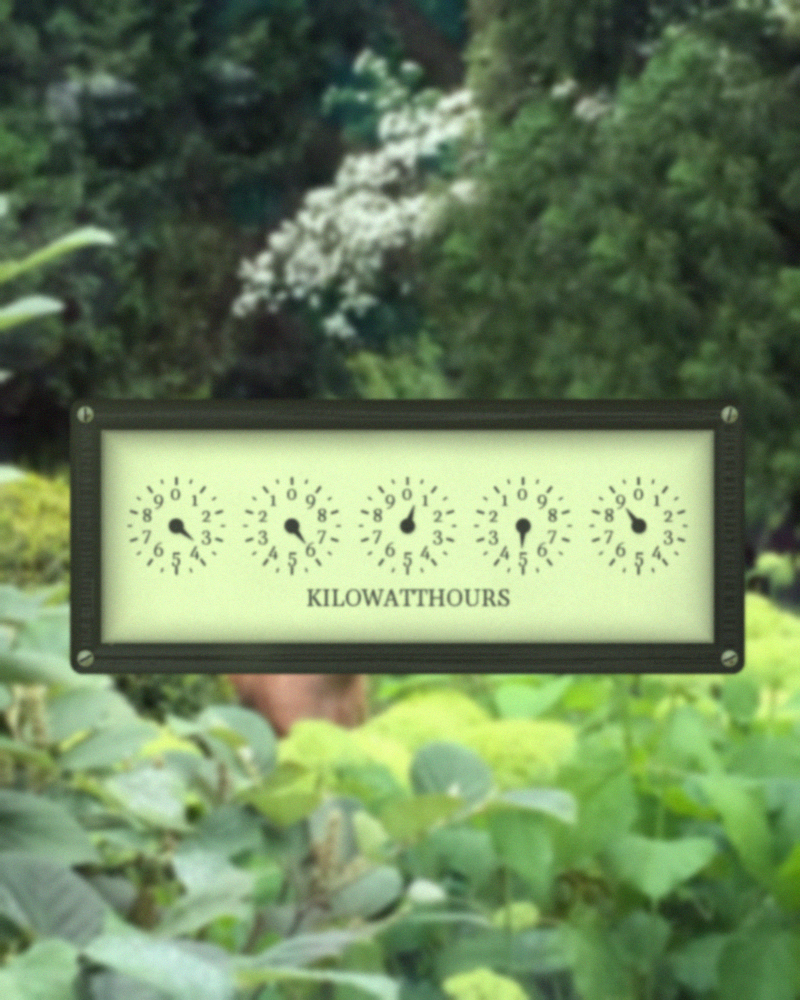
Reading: kWh 36049
